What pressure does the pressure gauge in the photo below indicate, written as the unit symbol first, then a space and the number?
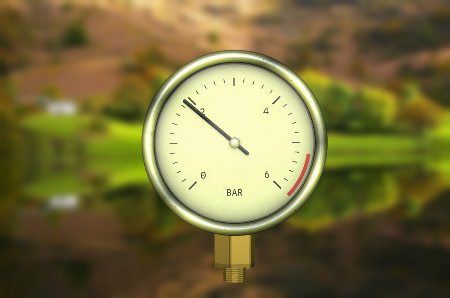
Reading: bar 1.9
